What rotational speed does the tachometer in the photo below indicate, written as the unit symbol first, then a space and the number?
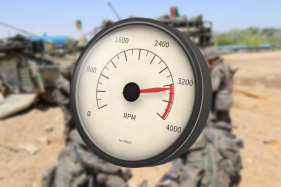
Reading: rpm 3300
